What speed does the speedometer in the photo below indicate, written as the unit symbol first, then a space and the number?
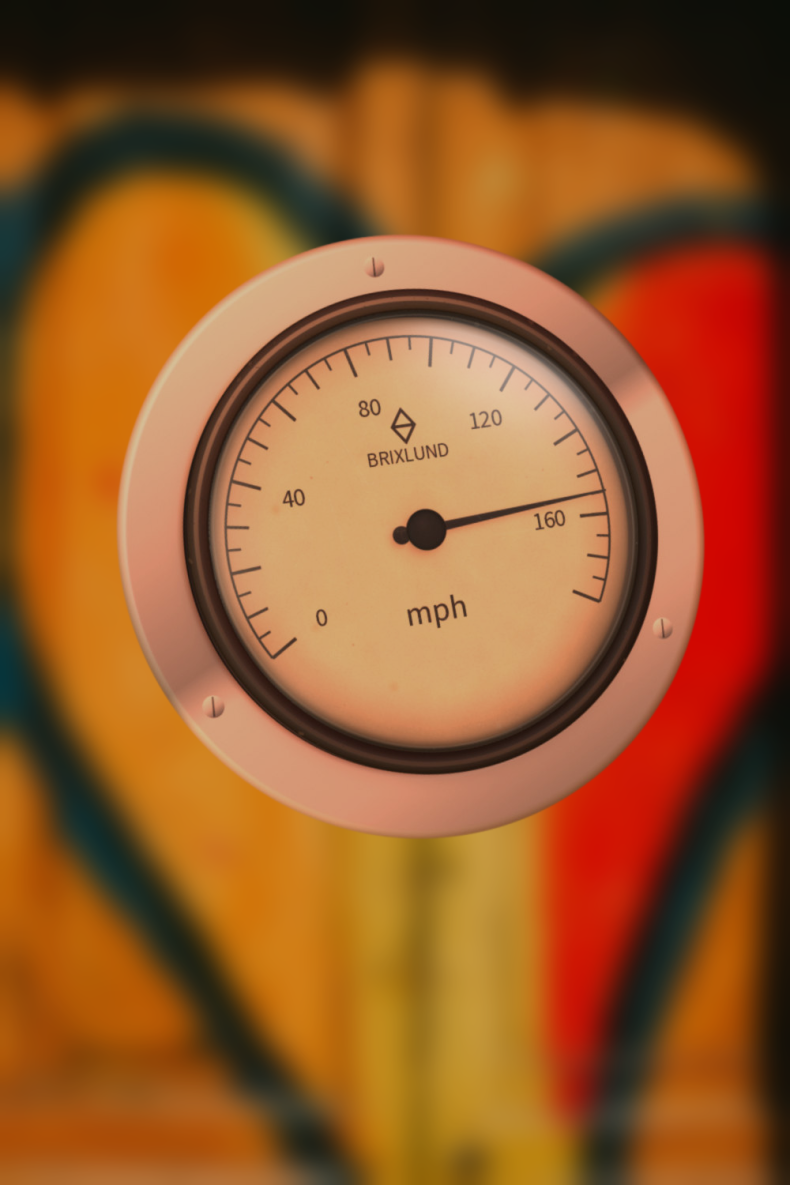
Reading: mph 155
